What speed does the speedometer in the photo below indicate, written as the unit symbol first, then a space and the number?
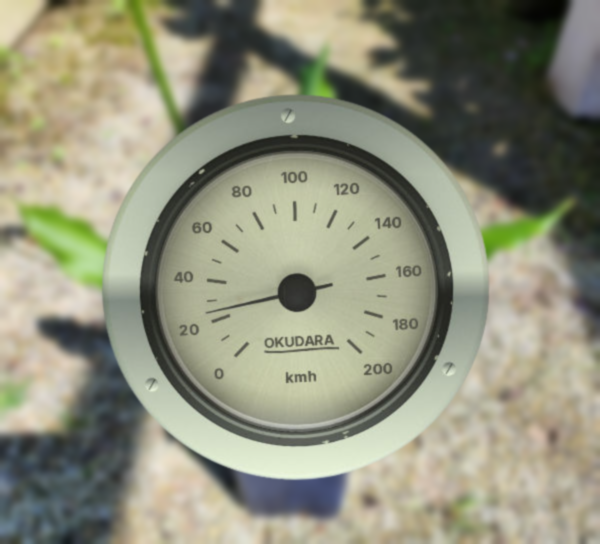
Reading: km/h 25
